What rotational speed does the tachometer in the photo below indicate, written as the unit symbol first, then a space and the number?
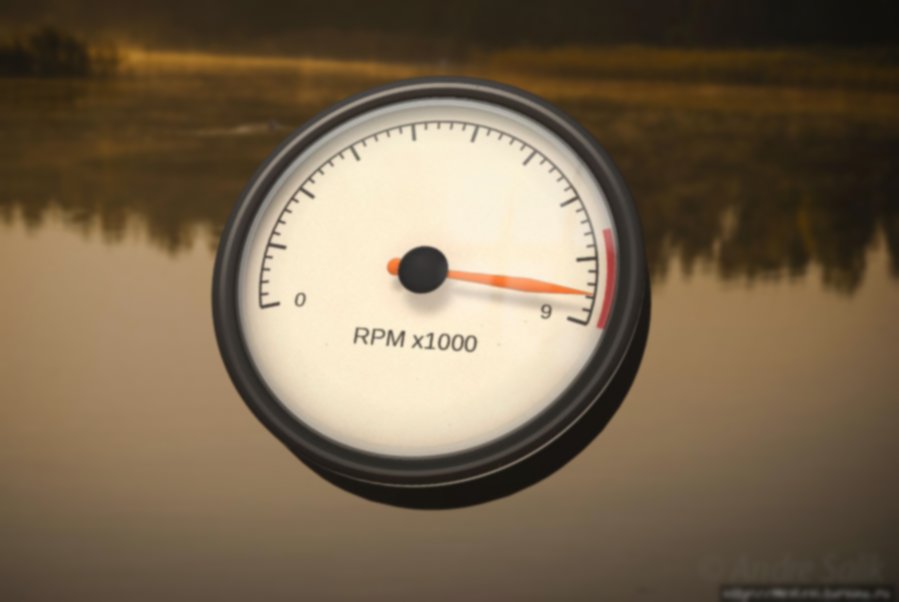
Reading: rpm 8600
